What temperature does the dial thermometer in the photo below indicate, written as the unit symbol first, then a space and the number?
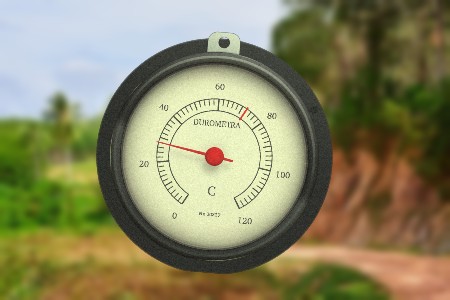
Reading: °C 28
